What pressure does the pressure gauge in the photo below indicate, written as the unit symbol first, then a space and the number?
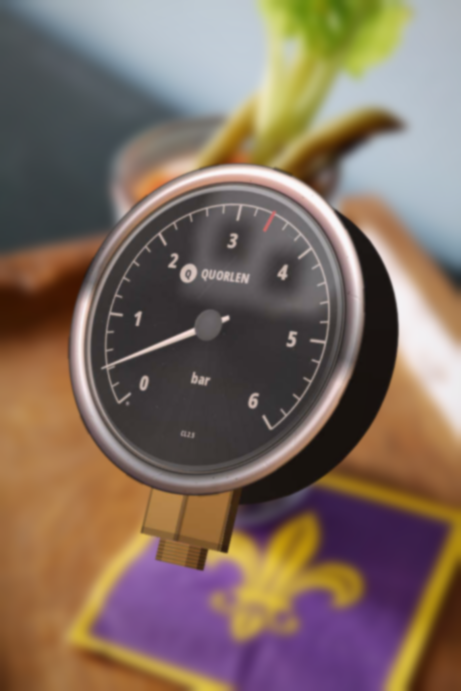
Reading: bar 0.4
